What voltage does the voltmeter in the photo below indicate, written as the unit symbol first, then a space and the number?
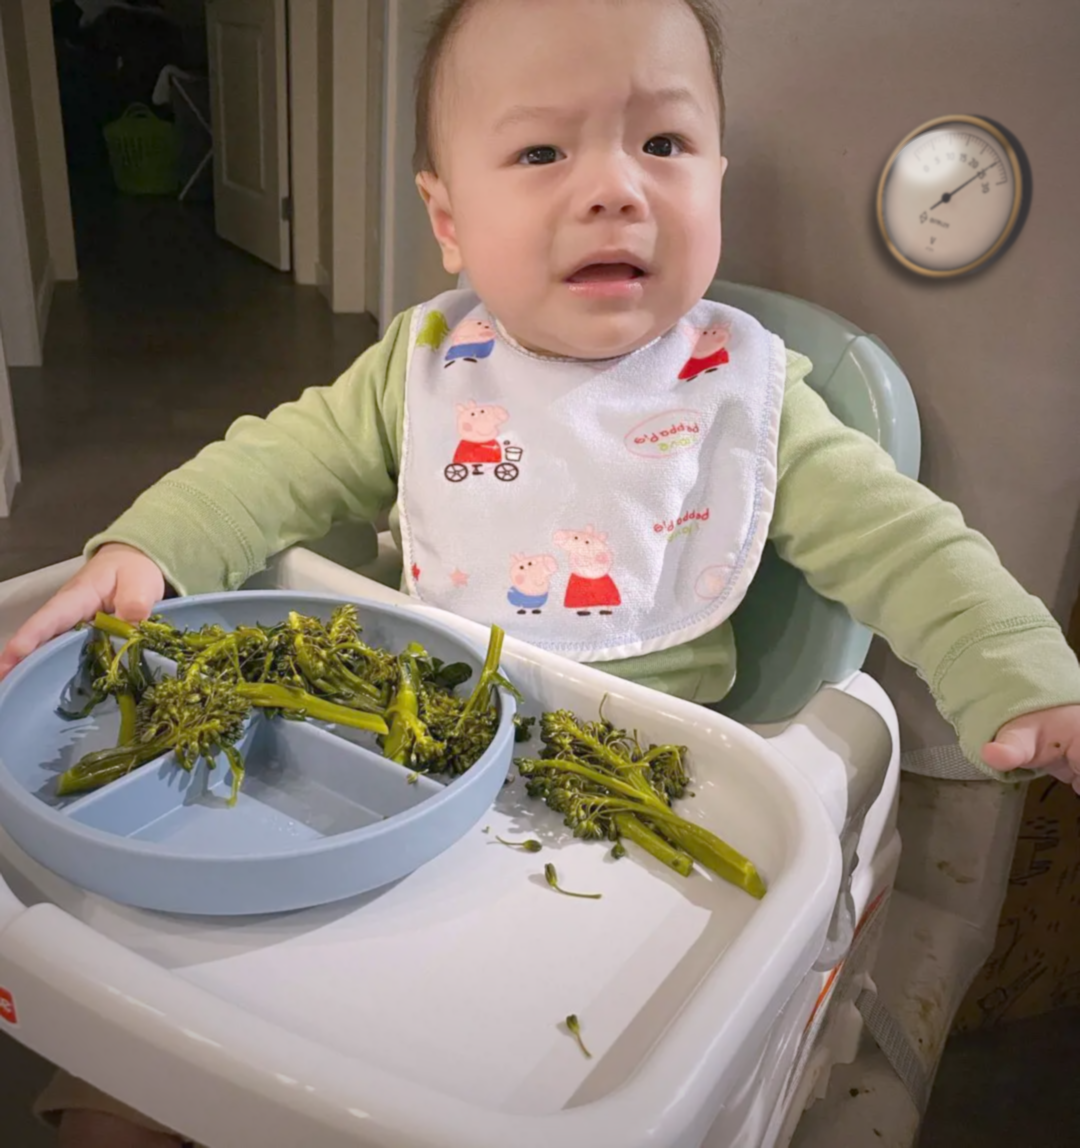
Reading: V 25
